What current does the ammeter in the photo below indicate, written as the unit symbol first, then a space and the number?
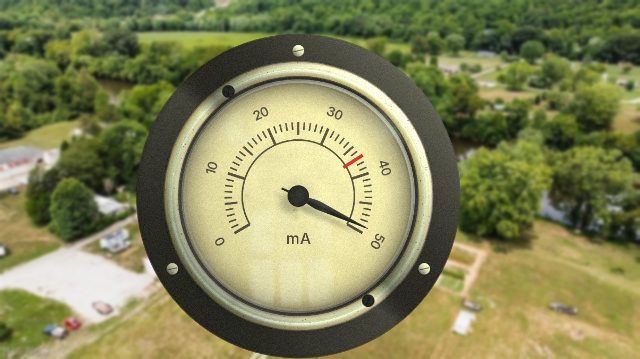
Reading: mA 49
